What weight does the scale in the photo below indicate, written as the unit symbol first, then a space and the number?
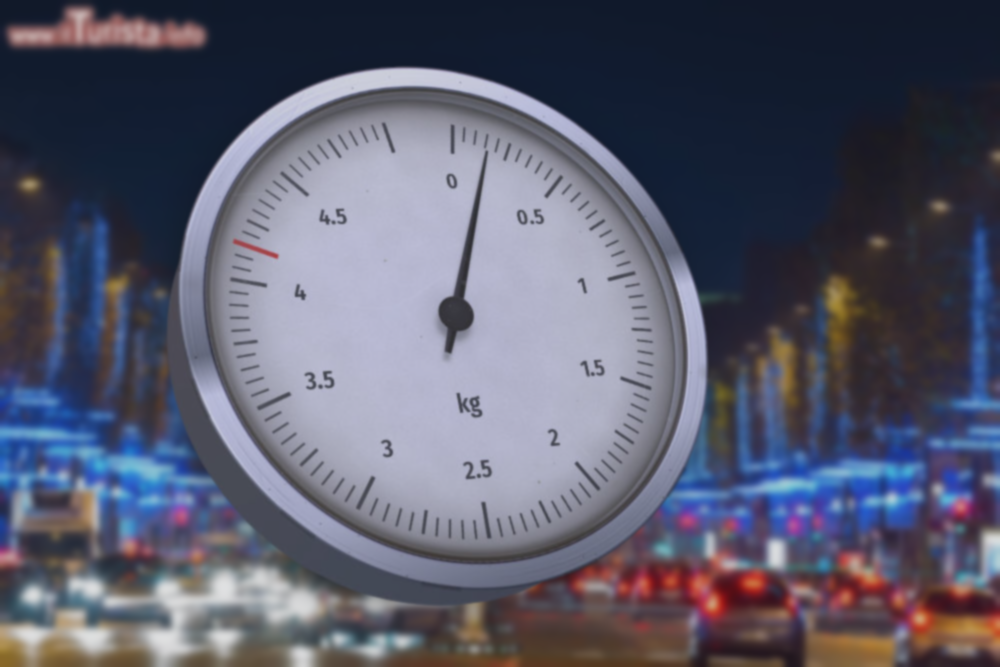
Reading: kg 0.15
